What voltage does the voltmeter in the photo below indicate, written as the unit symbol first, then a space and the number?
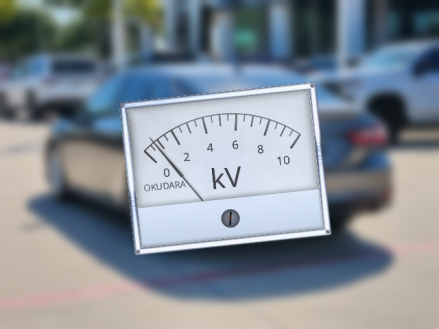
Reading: kV 0.75
